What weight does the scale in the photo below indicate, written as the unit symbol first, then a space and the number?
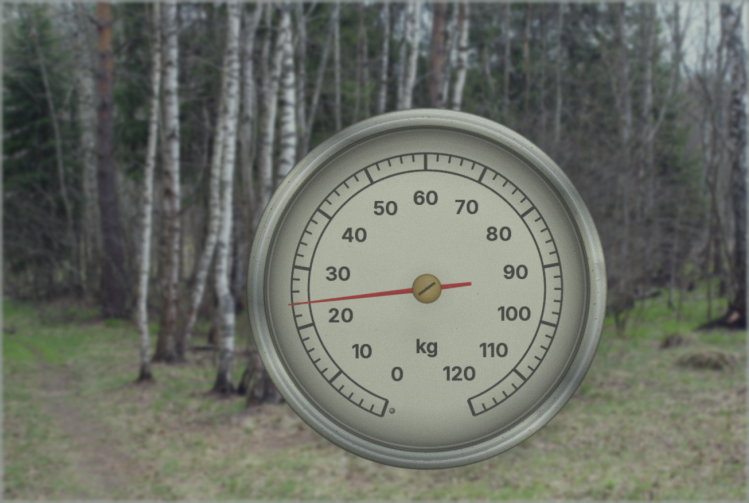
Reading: kg 24
